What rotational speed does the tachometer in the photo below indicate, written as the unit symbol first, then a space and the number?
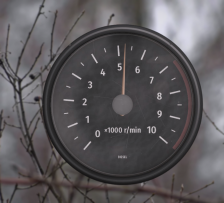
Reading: rpm 5250
